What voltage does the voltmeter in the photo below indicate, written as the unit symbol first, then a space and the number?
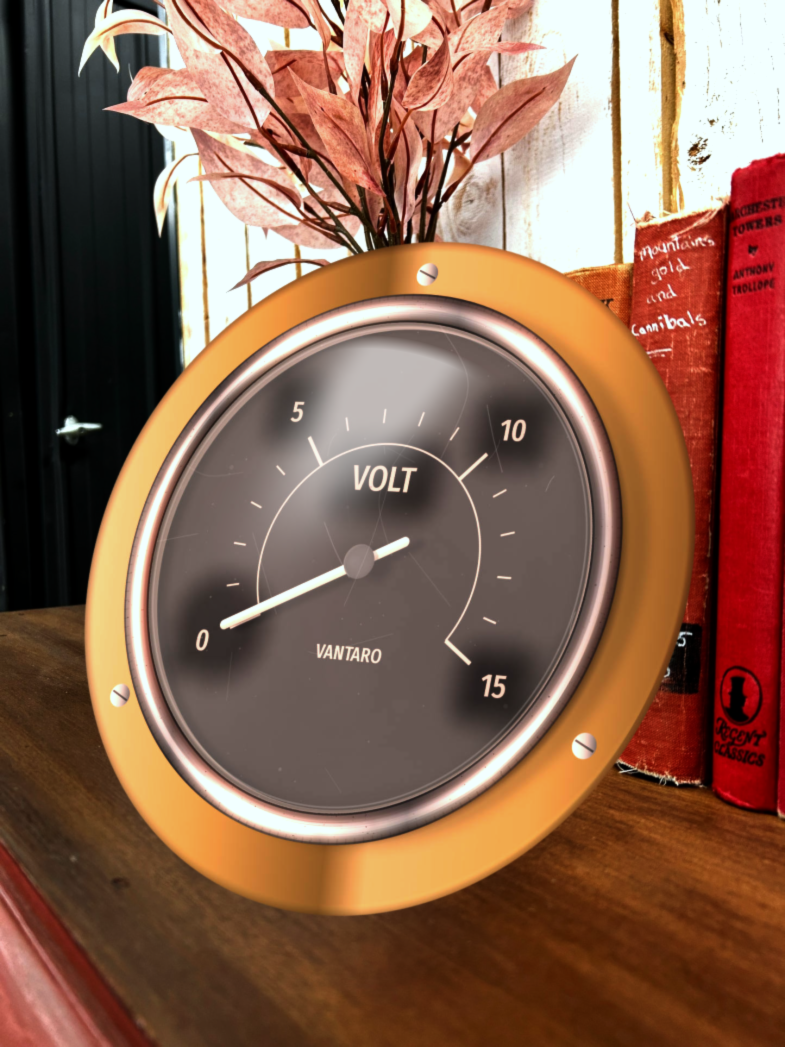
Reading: V 0
